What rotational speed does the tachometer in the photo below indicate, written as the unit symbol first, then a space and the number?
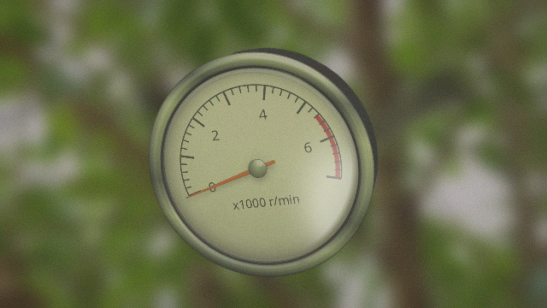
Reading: rpm 0
